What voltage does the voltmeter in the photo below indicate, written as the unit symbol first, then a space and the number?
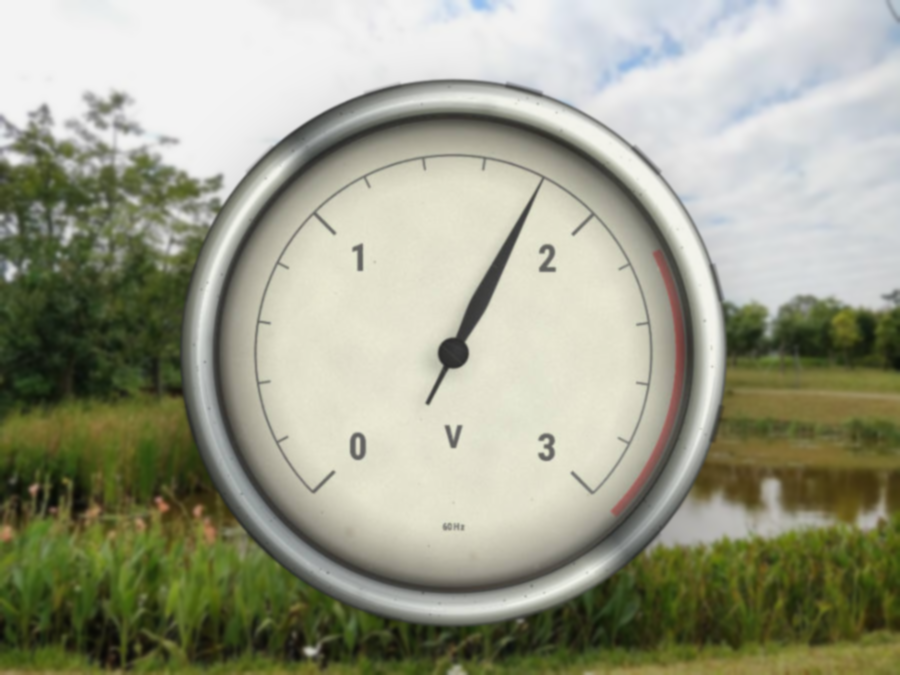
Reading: V 1.8
